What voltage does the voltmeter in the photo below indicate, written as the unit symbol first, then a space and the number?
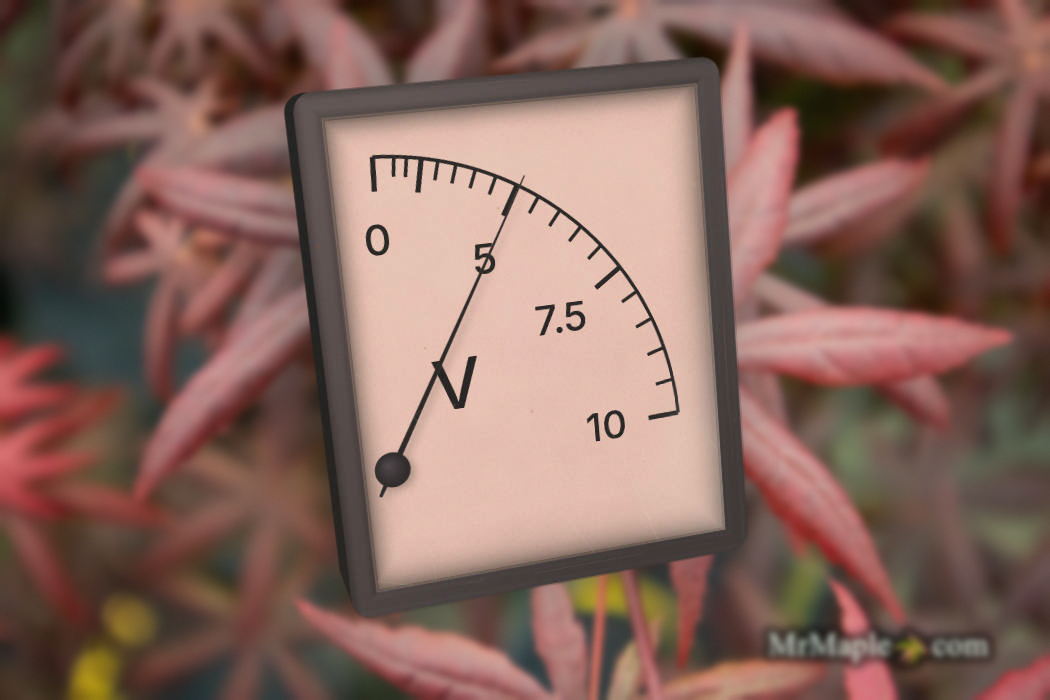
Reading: V 5
